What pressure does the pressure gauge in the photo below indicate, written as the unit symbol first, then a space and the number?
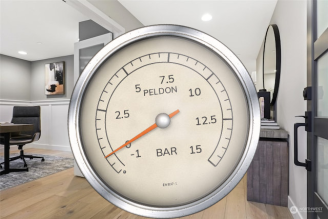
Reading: bar 0
